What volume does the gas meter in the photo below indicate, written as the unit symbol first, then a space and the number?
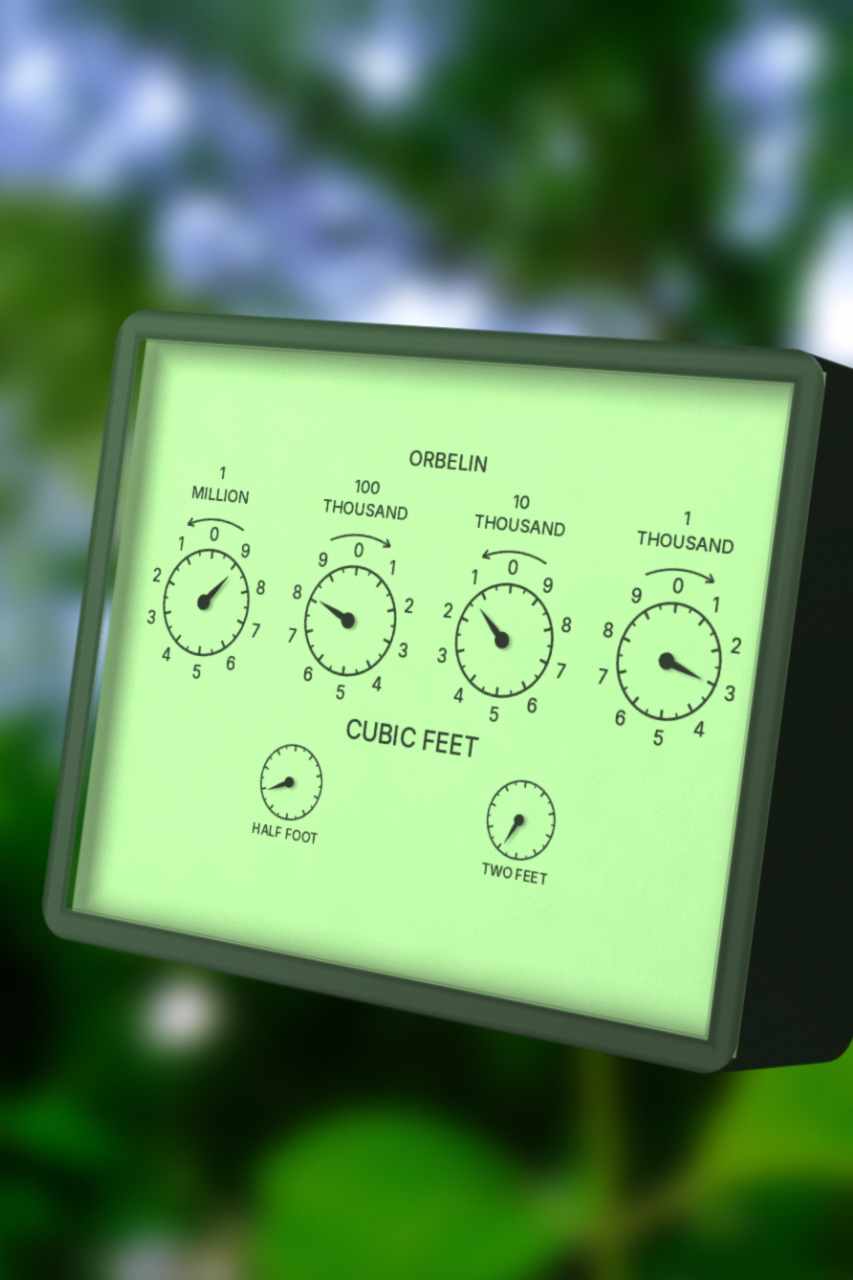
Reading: ft³ 881300
